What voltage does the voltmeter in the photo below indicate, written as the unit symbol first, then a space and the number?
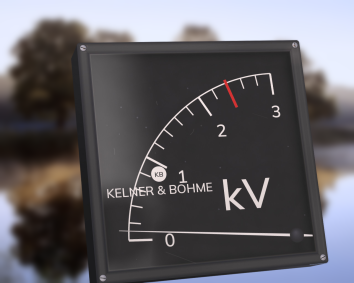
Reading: kV 0.1
